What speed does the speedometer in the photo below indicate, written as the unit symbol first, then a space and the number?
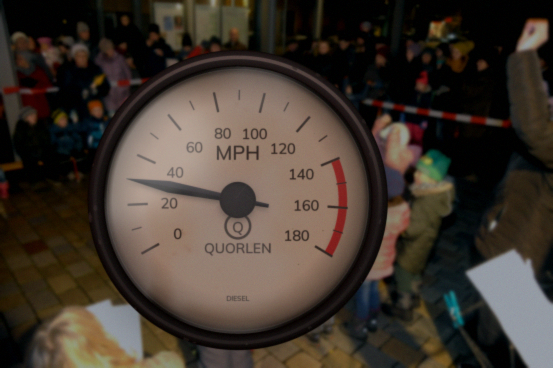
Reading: mph 30
